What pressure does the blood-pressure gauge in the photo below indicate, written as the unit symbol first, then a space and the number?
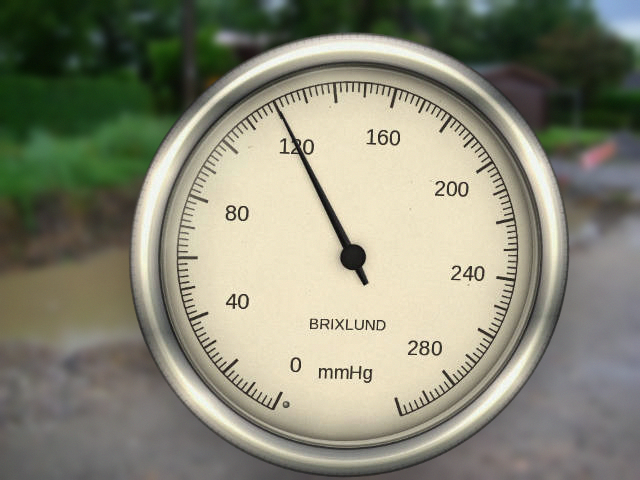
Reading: mmHg 120
